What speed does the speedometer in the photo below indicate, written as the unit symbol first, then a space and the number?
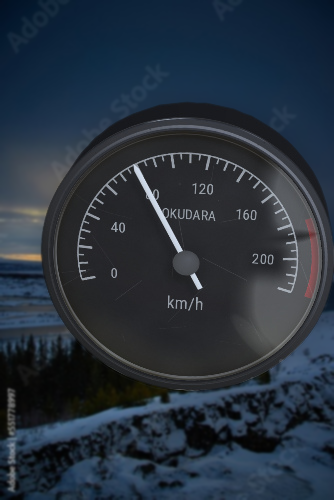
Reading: km/h 80
